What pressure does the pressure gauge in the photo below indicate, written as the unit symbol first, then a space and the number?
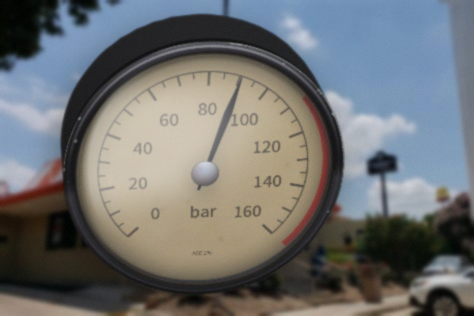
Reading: bar 90
